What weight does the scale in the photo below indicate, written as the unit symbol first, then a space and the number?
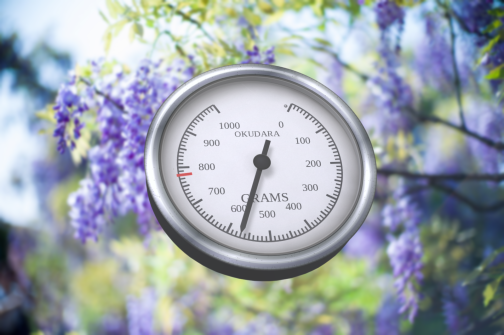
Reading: g 570
